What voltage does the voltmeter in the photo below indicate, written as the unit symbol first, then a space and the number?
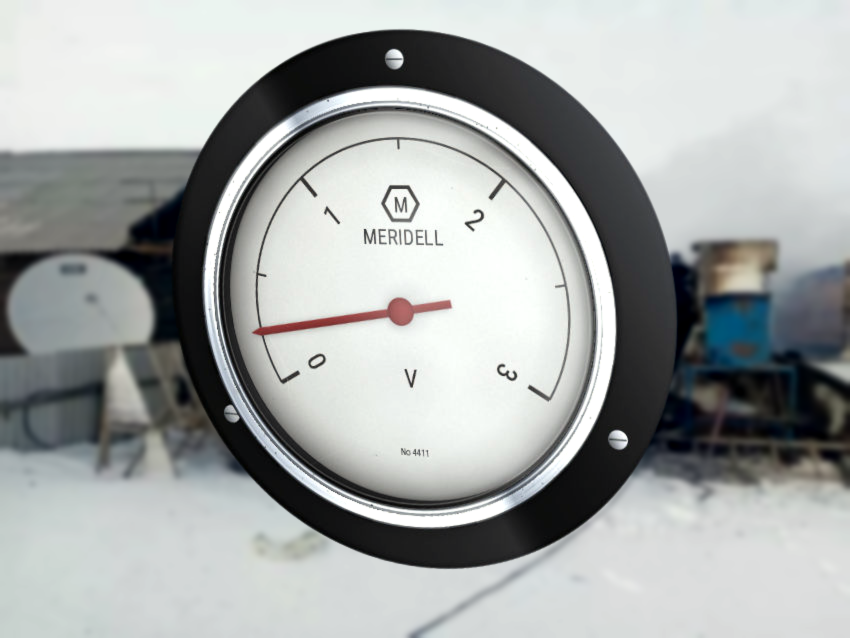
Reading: V 0.25
